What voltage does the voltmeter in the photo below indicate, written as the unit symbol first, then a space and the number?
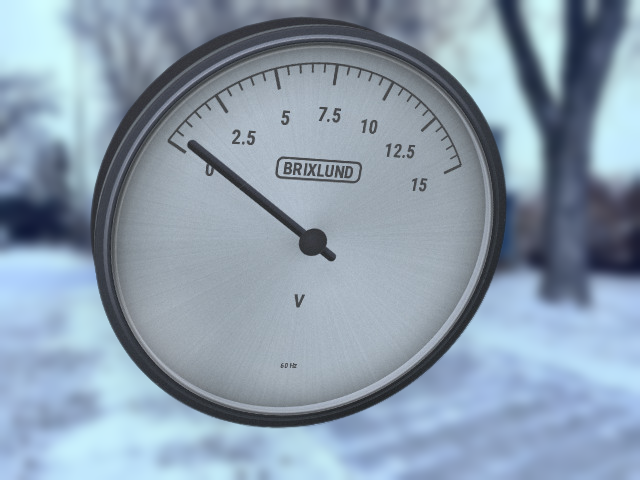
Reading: V 0.5
